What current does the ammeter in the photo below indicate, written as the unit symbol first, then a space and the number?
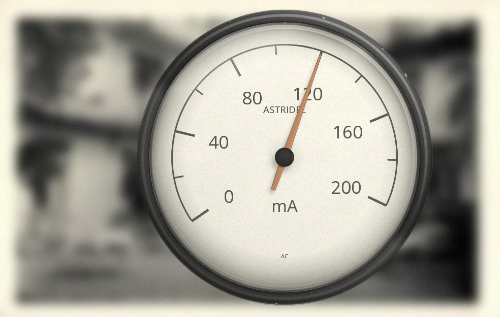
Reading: mA 120
